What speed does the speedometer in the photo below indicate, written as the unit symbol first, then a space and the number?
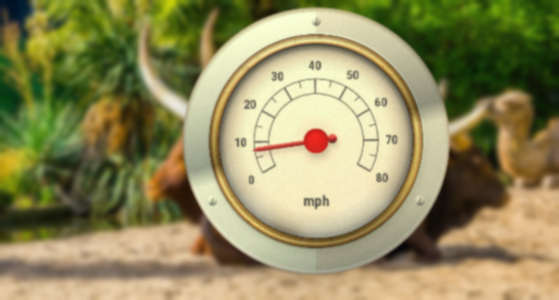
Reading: mph 7.5
